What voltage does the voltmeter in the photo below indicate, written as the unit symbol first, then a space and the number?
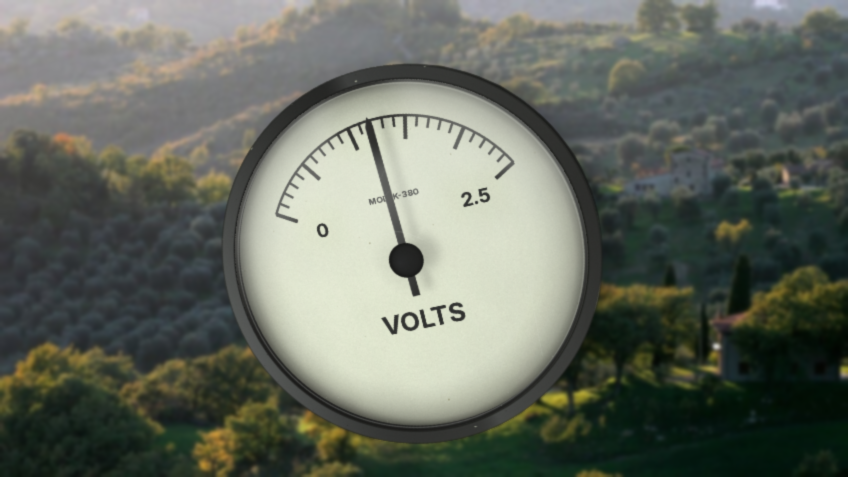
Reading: V 1.2
